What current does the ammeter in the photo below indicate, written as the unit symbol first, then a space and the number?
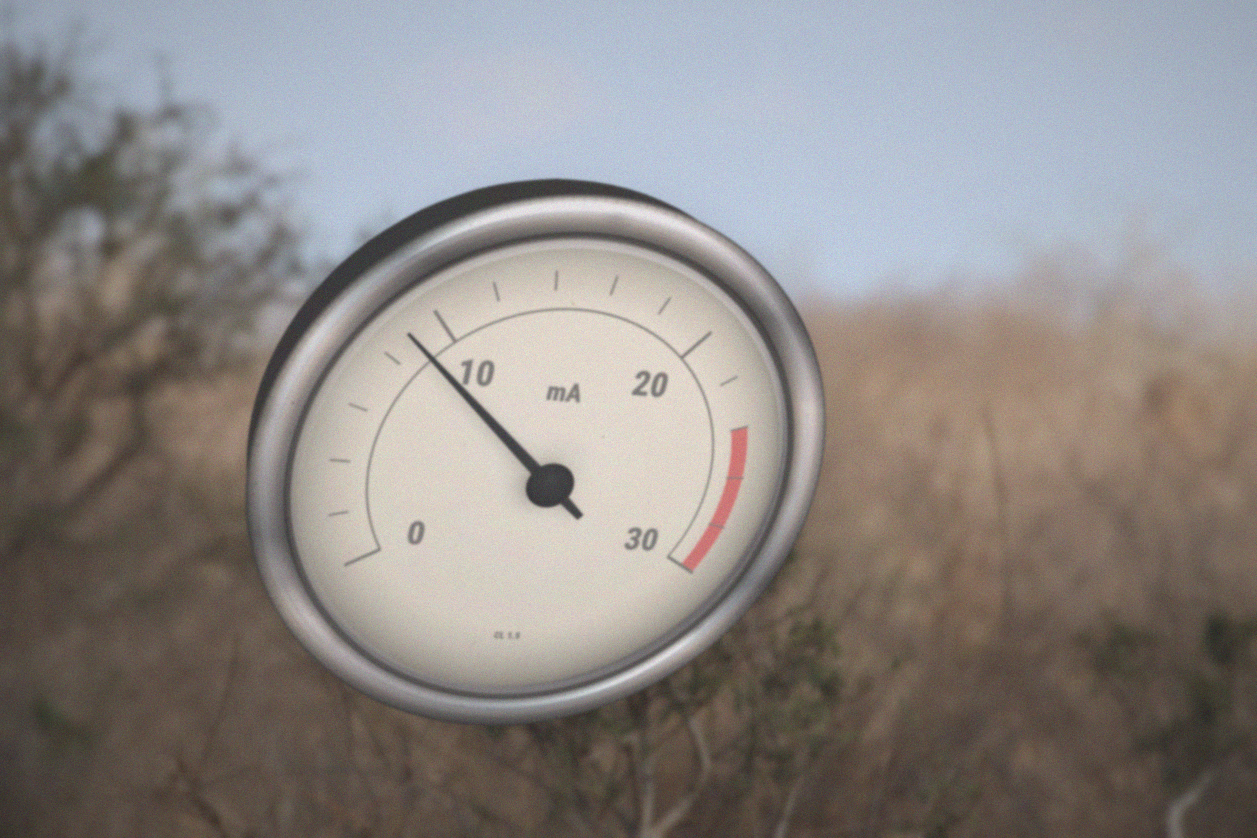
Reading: mA 9
